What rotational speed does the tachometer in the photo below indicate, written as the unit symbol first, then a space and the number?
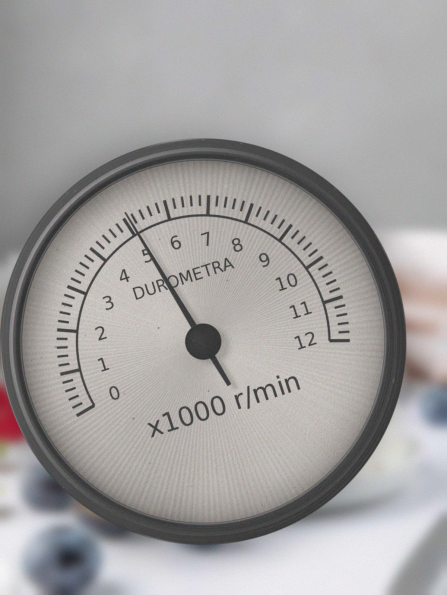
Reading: rpm 5100
